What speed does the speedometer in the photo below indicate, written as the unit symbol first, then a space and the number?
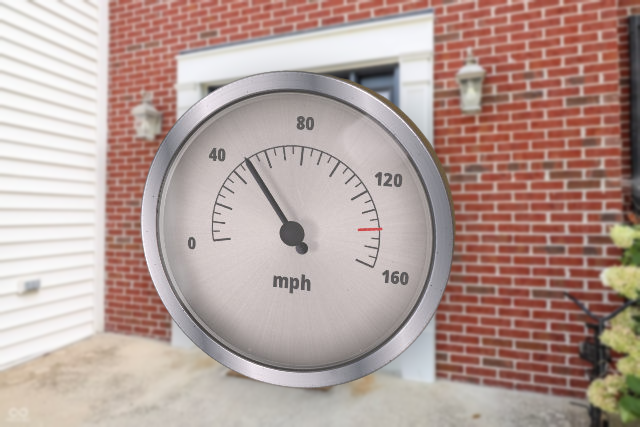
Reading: mph 50
